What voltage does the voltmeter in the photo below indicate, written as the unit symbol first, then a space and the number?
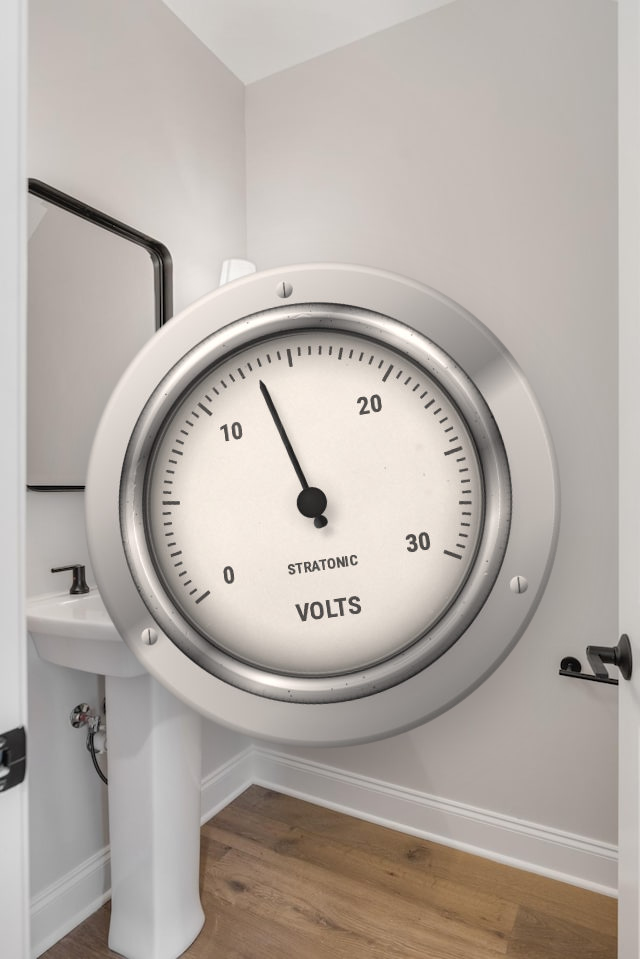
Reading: V 13.25
